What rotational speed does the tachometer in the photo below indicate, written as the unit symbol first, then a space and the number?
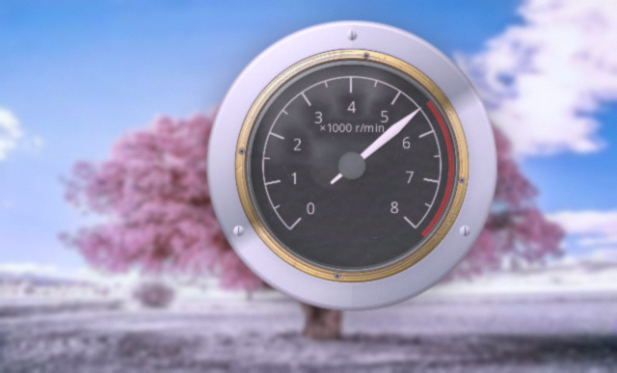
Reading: rpm 5500
